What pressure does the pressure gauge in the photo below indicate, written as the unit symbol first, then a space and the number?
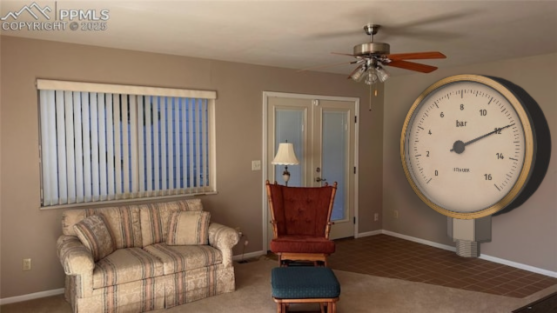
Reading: bar 12
